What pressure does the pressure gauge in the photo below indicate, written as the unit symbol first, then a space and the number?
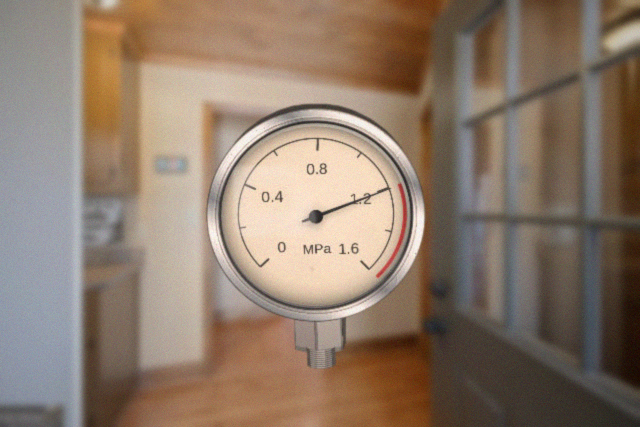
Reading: MPa 1.2
